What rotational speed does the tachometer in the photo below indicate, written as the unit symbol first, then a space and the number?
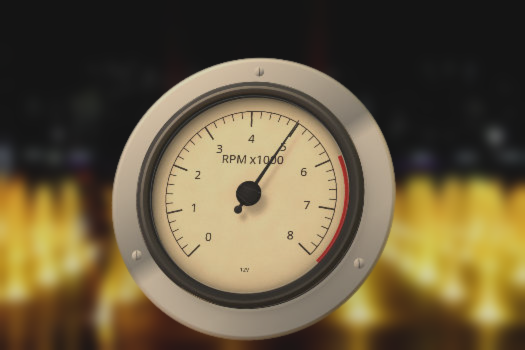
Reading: rpm 5000
